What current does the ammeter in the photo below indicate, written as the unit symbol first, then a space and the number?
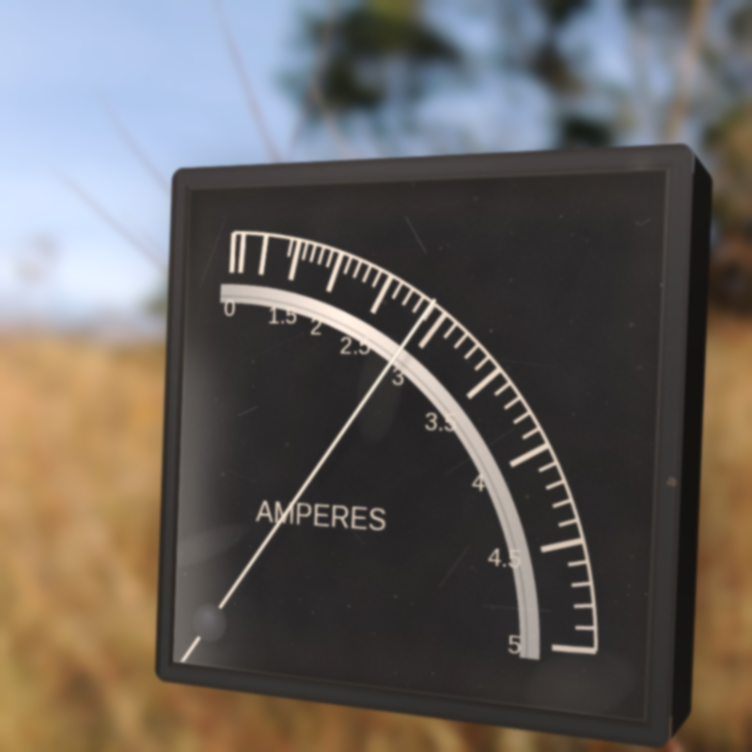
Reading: A 2.9
